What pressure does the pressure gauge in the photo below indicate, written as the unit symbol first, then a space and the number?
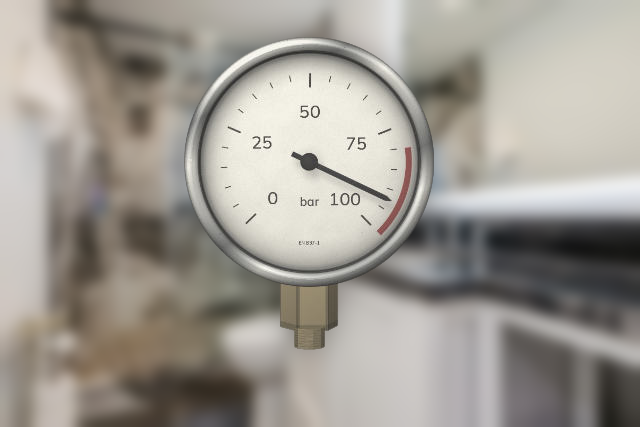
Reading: bar 92.5
